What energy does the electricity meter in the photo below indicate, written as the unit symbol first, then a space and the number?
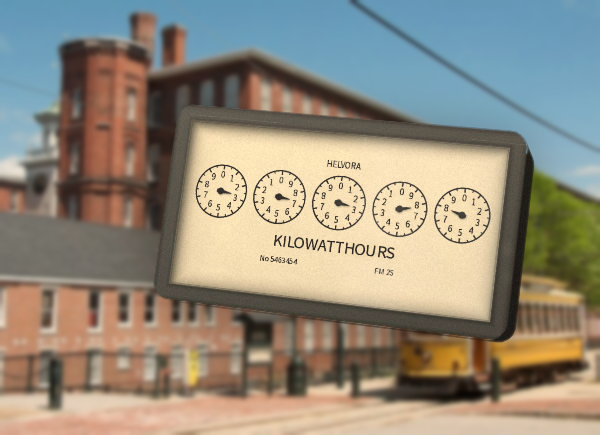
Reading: kWh 27278
